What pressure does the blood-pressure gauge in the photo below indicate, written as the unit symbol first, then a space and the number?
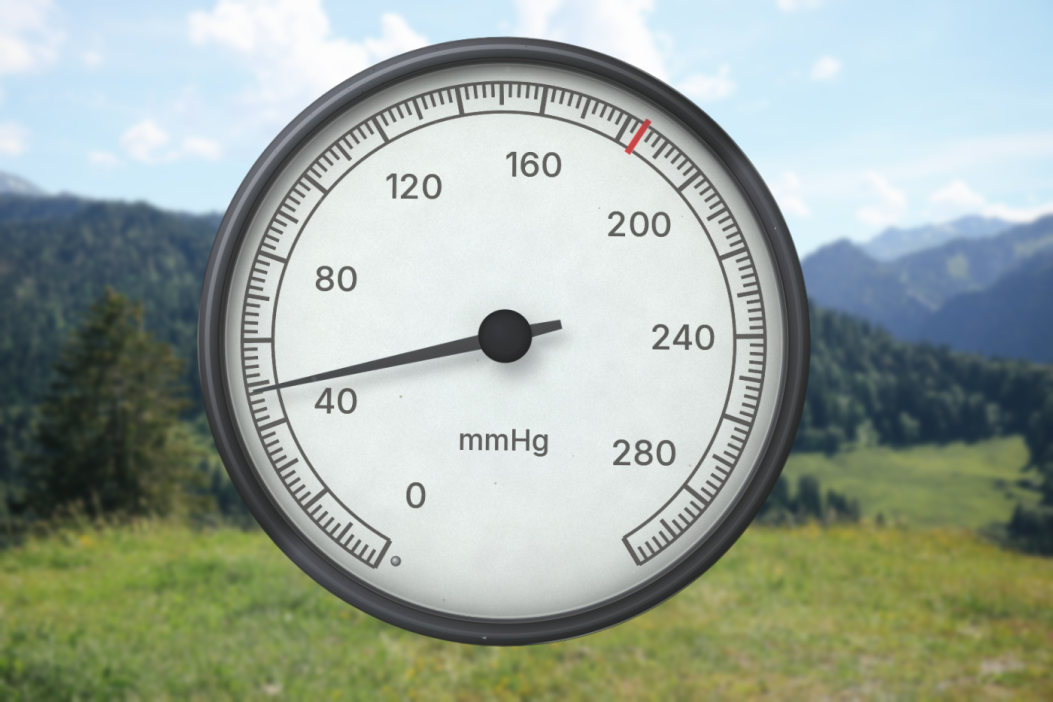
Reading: mmHg 48
